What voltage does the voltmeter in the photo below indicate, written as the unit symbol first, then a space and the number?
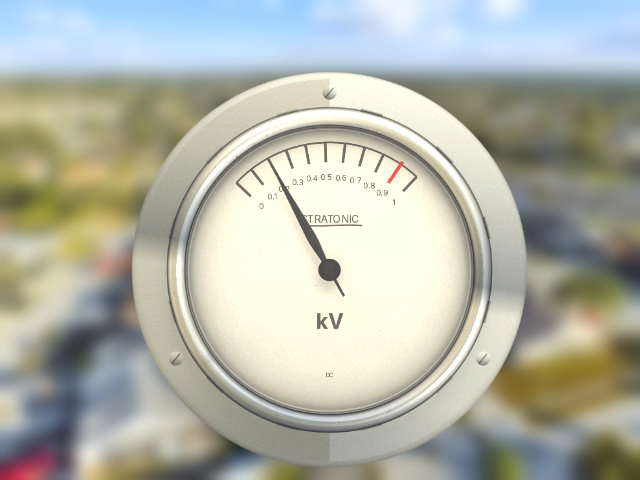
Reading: kV 0.2
